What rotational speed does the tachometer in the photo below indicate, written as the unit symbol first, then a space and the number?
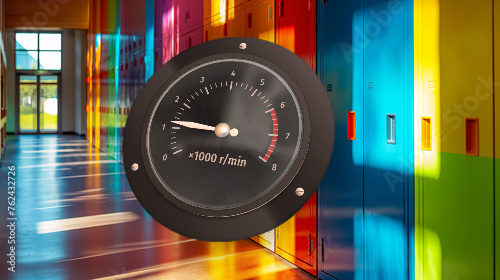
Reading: rpm 1200
